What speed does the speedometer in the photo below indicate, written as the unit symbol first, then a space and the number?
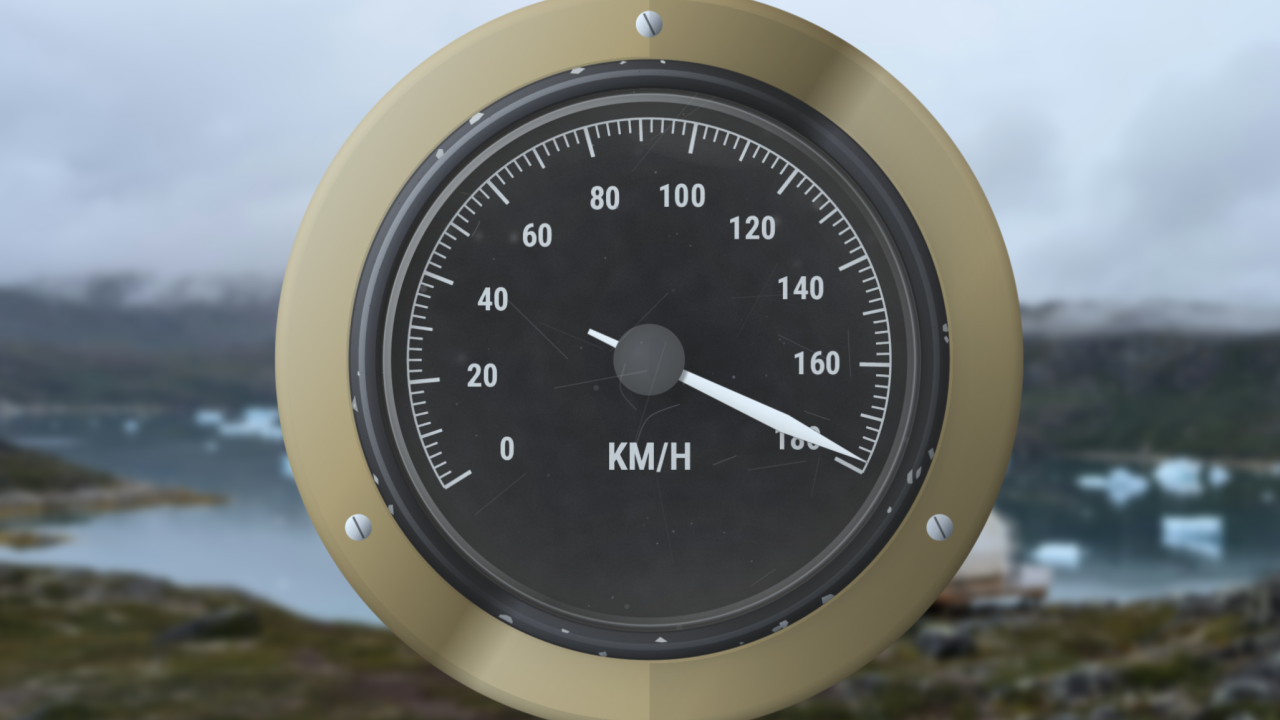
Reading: km/h 178
